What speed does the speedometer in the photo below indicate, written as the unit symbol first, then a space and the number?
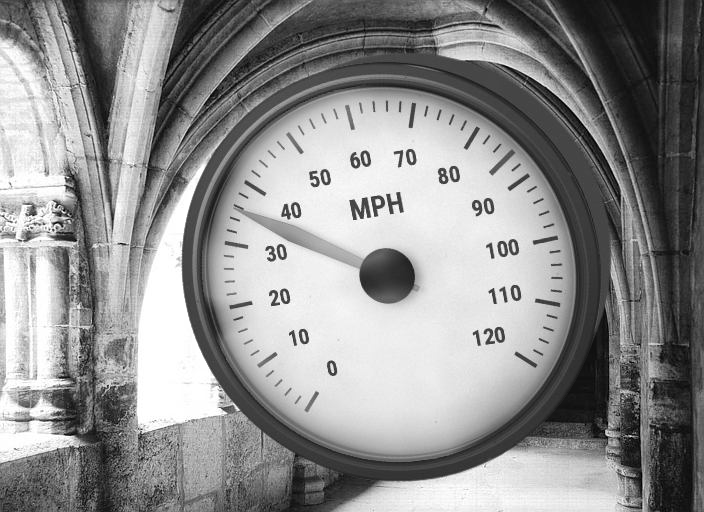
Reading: mph 36
